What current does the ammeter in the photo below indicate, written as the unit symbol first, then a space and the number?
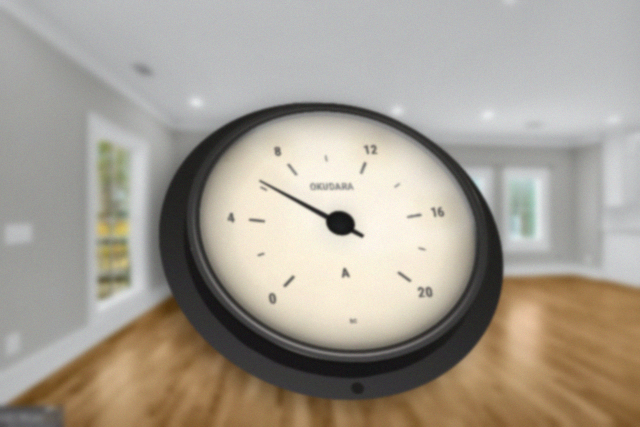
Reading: A 6
